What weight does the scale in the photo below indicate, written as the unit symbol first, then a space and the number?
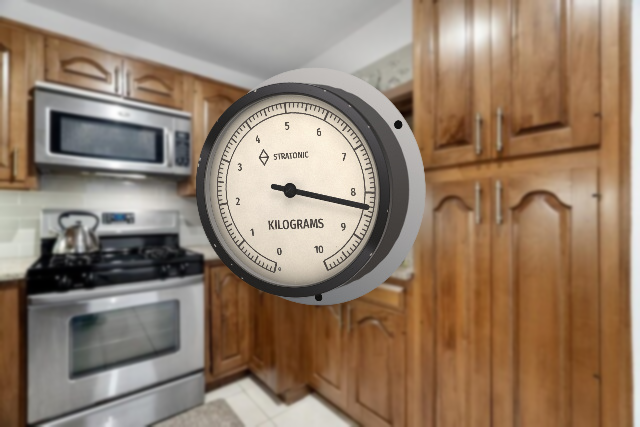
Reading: kg 8.3
